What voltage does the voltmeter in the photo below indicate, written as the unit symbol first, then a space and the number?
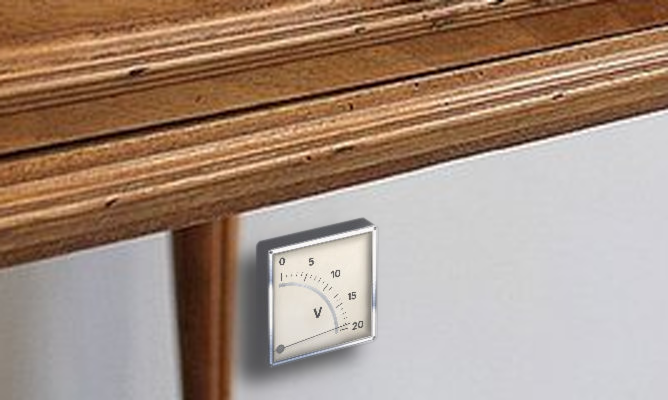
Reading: V 19
